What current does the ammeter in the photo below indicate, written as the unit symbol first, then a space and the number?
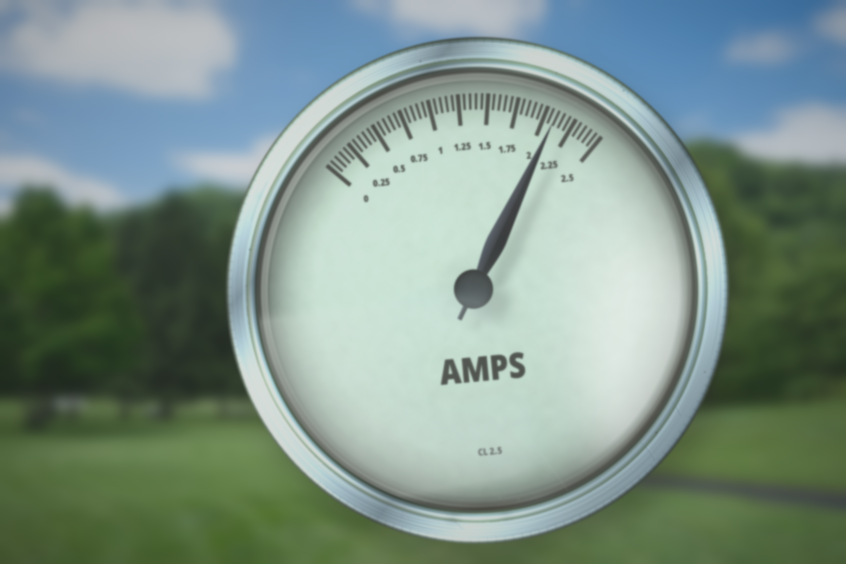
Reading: A 2.1
